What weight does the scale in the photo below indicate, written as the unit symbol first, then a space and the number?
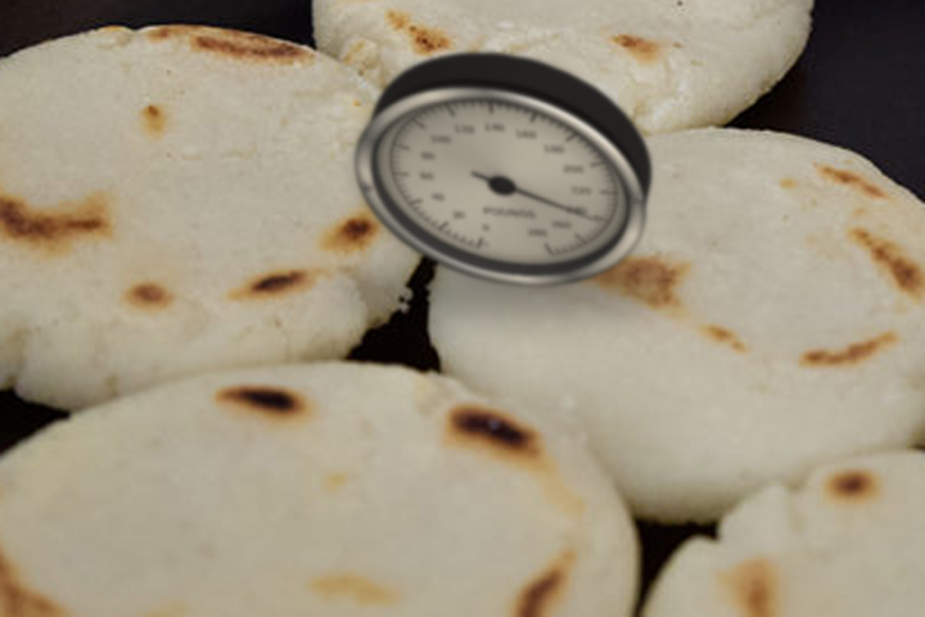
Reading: lb 240
